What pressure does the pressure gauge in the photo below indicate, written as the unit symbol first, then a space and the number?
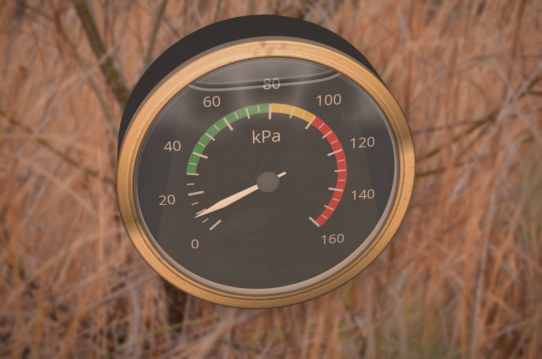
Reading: kPa 10
